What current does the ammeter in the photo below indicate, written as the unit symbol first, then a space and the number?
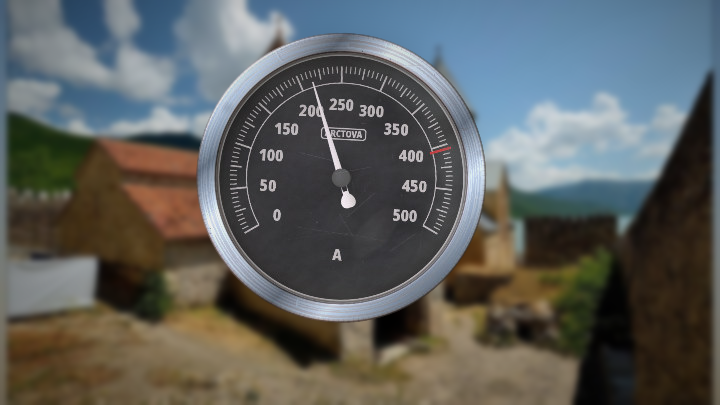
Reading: A 215
